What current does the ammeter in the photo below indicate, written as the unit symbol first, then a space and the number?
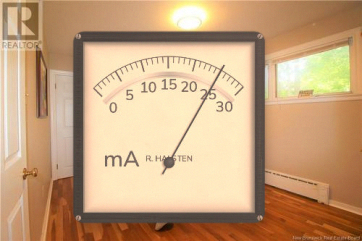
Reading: mA 25
